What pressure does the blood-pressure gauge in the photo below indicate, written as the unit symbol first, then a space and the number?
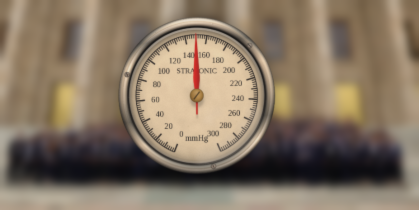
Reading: mmHg 150
